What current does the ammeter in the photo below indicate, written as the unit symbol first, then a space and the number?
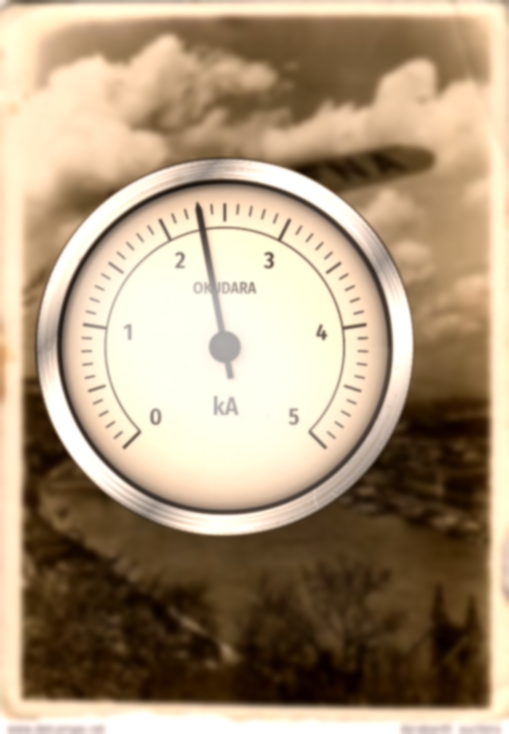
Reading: kA 2.3
